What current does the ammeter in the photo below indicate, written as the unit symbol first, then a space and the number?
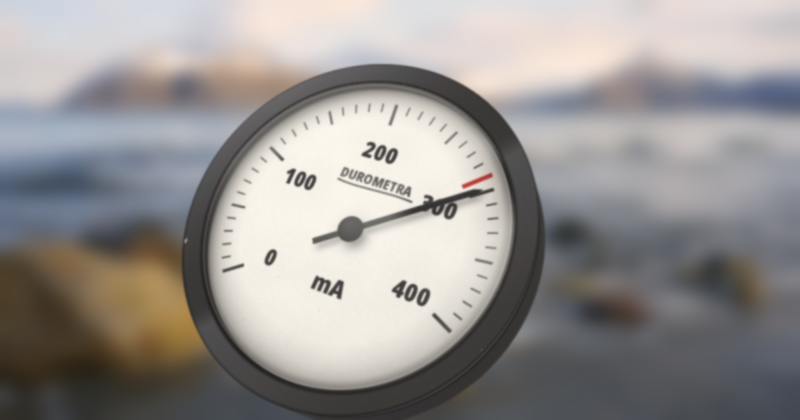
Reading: mA 300
